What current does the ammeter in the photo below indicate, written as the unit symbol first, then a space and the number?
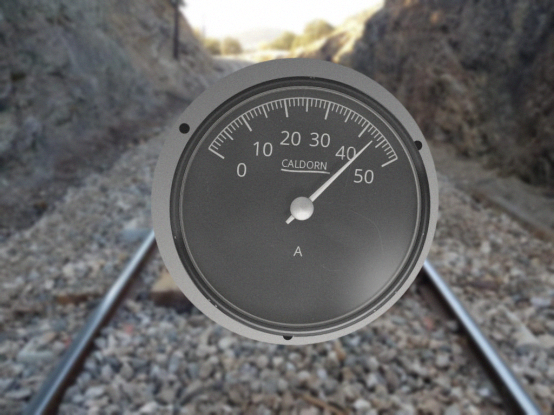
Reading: A 43
